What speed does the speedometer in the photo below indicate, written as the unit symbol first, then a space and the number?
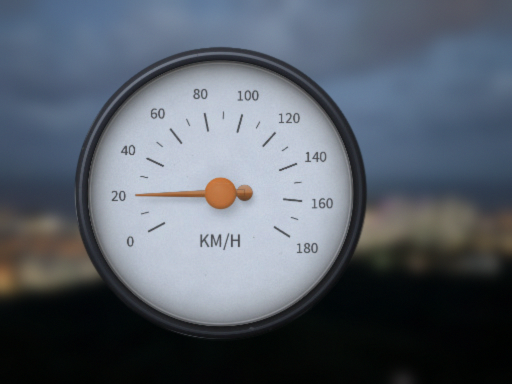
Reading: km/h 20
